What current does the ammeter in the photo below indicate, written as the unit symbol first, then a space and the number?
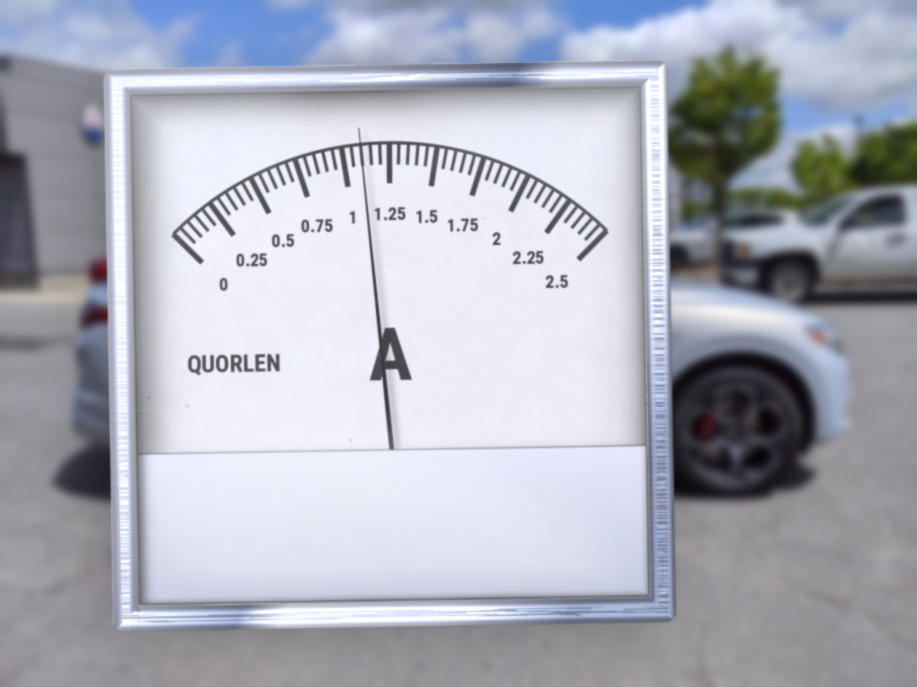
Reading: A 1.1
